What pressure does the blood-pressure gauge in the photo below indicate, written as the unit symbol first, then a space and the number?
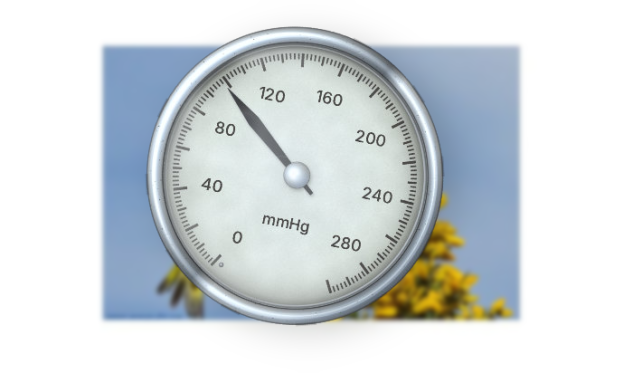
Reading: mmHg 98
